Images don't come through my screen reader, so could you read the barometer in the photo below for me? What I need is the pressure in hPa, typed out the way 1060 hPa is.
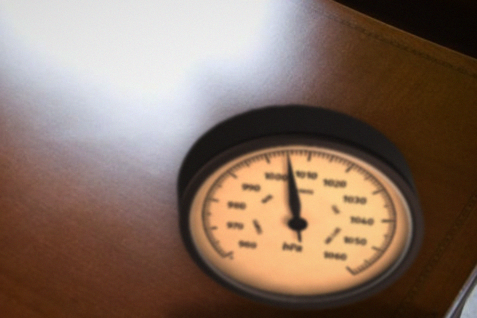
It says 1005 hPa
